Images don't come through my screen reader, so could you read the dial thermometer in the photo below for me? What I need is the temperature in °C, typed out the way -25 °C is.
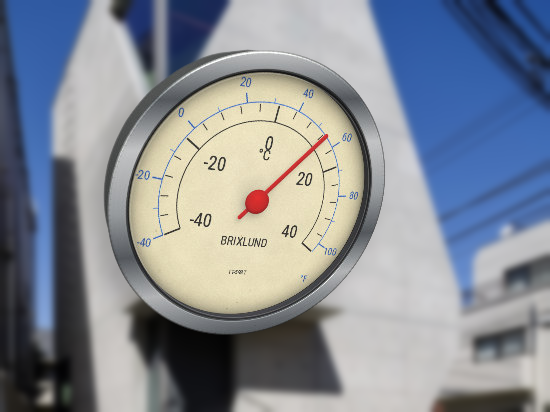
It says 12 °C
